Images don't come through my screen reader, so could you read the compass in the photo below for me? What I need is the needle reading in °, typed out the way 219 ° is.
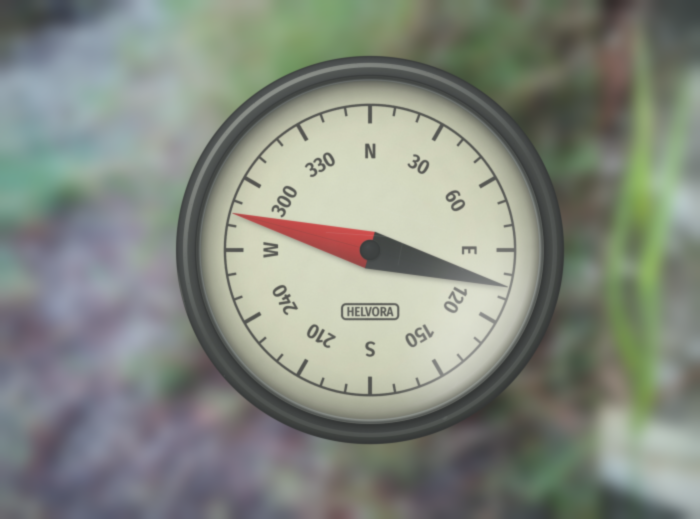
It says 285 °
